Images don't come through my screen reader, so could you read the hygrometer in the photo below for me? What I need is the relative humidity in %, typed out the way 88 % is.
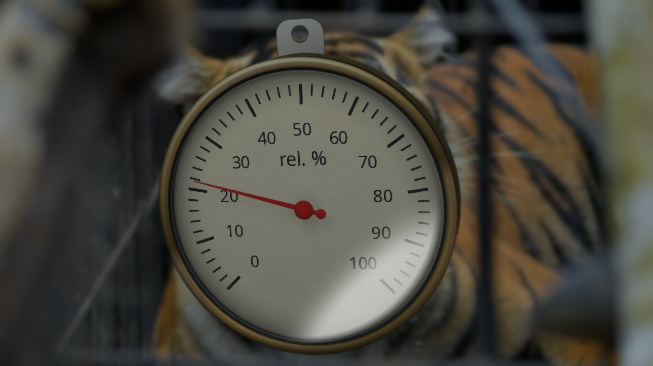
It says 22 %
